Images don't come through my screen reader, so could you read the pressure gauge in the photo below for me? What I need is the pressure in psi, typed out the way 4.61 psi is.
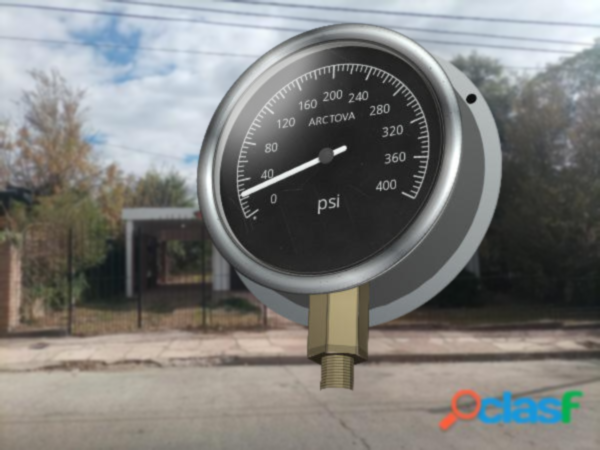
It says 20 psi
